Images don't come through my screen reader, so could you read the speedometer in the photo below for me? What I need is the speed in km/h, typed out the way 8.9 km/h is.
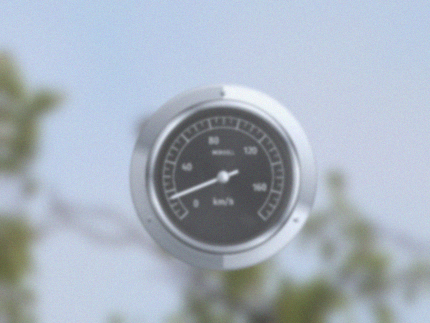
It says 15 km/h
